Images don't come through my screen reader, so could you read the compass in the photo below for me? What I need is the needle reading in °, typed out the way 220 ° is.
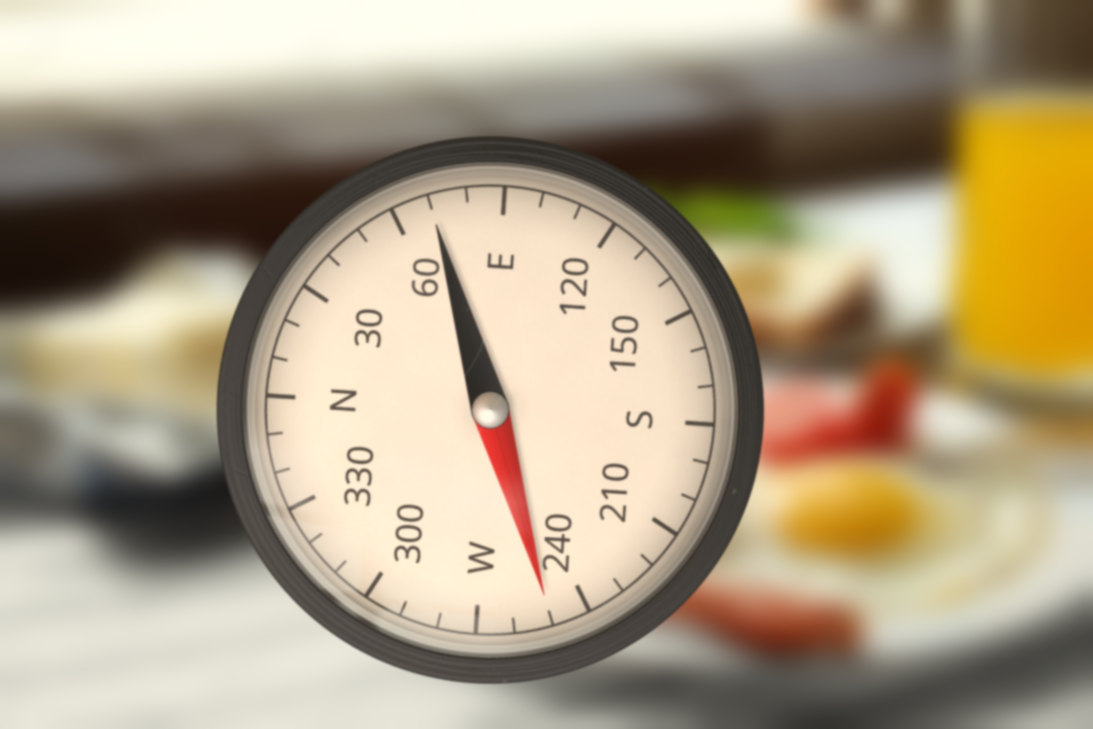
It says 250 °
